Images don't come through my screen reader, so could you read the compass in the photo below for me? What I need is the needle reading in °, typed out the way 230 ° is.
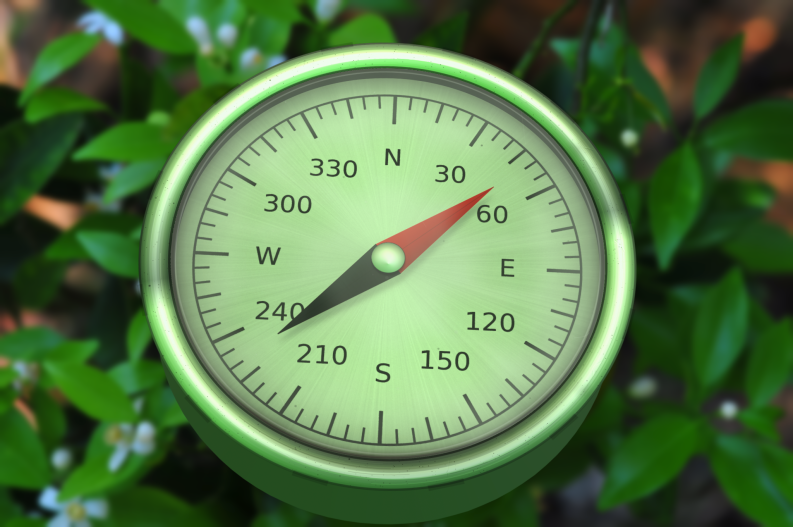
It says 50 °
